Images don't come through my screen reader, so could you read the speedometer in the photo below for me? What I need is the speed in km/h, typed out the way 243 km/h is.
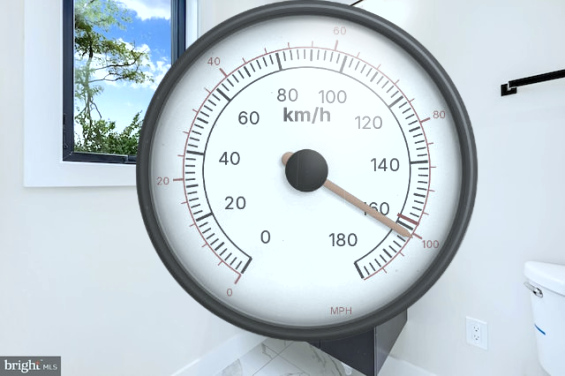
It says 162 km/h
